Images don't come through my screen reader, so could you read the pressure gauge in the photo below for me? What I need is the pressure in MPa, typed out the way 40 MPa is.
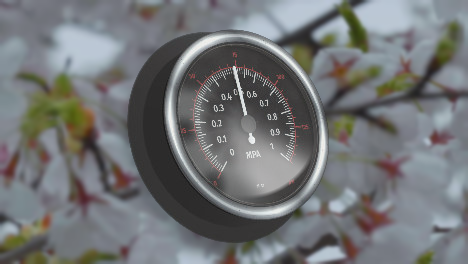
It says 0.5 MPa
